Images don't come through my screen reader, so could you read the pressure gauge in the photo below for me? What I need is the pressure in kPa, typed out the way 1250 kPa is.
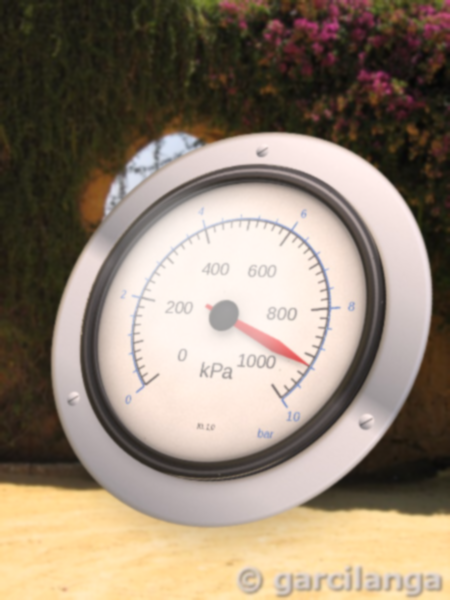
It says 920 kPa
